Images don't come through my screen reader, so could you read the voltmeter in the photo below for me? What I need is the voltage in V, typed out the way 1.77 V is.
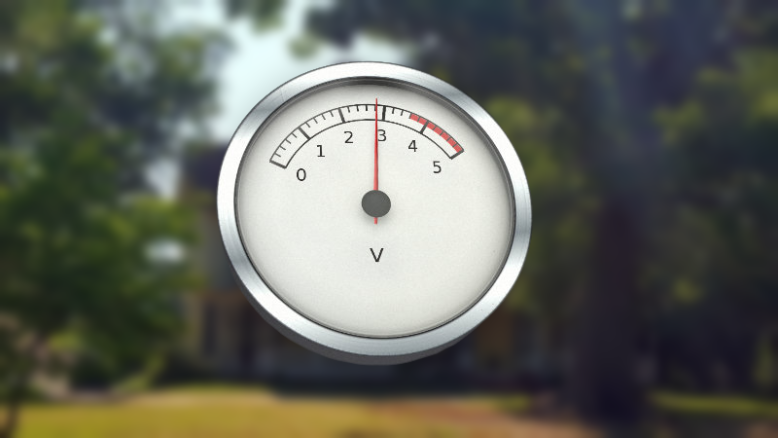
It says 2.8 V
